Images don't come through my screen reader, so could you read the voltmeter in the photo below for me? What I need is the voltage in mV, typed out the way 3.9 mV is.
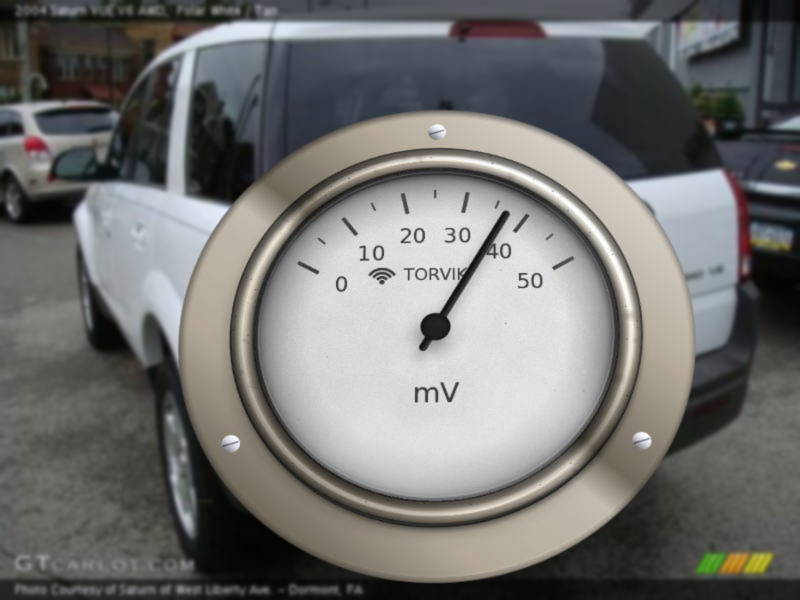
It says 37.5 mV
